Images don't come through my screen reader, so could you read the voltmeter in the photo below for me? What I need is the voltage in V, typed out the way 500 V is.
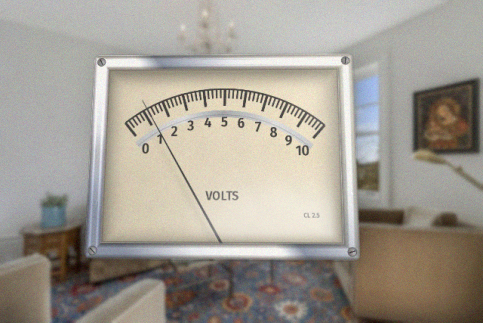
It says 1.2 V
